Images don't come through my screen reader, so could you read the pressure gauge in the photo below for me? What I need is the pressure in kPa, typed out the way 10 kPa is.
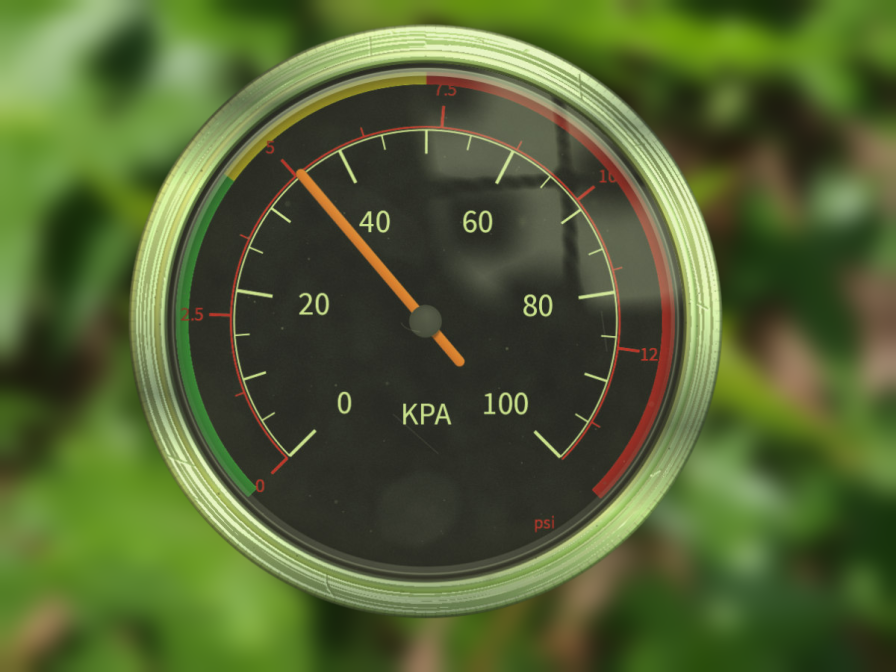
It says 35 kPa
